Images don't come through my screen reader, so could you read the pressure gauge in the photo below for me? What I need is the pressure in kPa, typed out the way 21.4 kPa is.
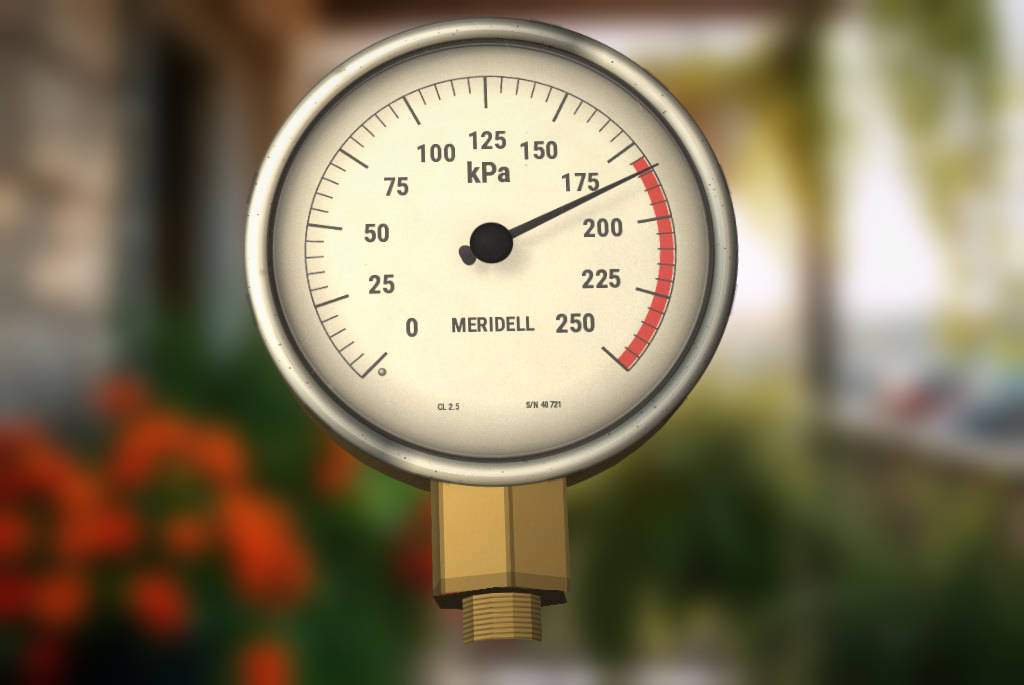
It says 185 kPa
